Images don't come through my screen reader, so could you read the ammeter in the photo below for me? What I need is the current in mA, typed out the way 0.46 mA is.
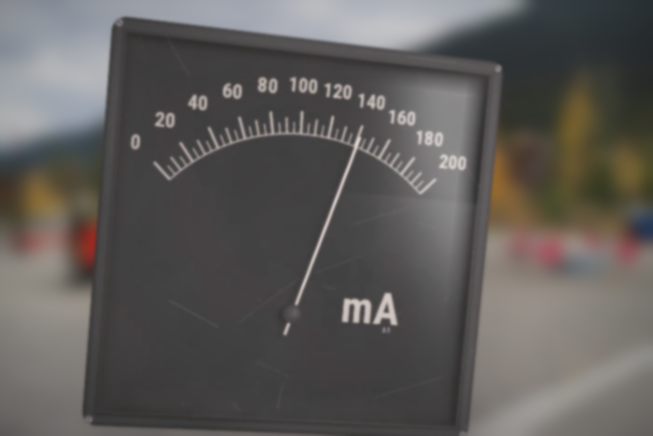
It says 140 mA
